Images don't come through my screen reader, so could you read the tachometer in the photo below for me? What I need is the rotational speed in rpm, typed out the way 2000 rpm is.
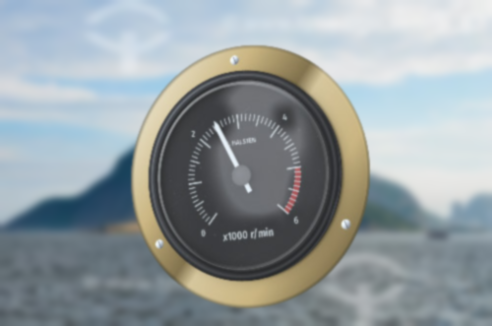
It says 2500 rpm
